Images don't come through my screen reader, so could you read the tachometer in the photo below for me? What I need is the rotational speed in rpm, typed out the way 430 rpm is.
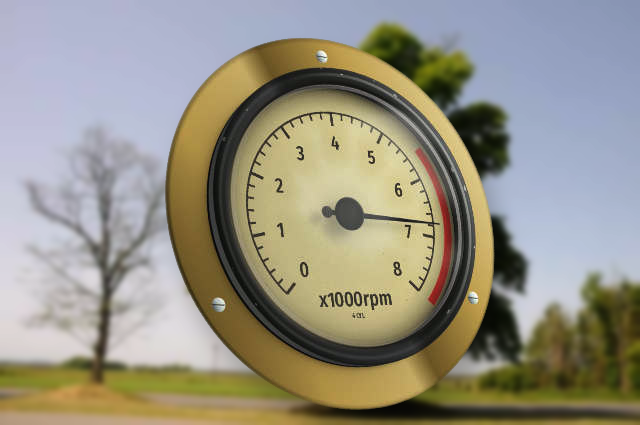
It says 6800 rpm
